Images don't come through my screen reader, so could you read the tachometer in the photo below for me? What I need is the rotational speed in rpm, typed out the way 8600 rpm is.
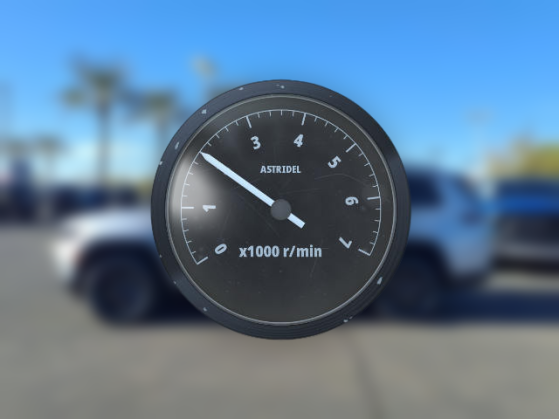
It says 2000 rpm
